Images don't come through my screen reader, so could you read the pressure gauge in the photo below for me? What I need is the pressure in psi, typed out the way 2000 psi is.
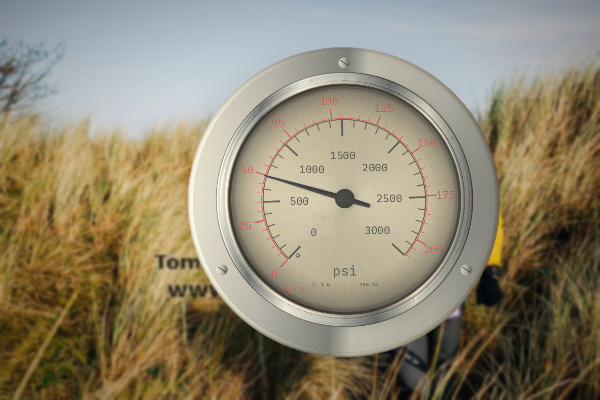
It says 700 psi
